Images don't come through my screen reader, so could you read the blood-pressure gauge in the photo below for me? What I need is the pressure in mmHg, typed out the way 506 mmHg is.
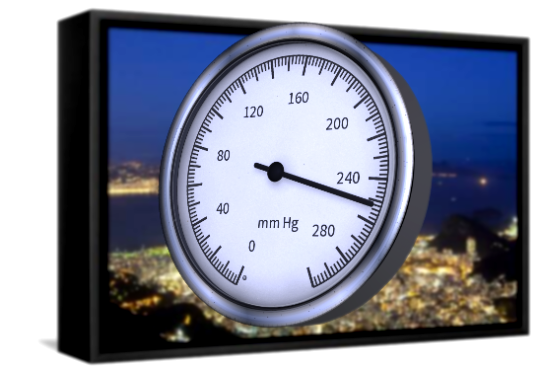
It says 252 mmHg
